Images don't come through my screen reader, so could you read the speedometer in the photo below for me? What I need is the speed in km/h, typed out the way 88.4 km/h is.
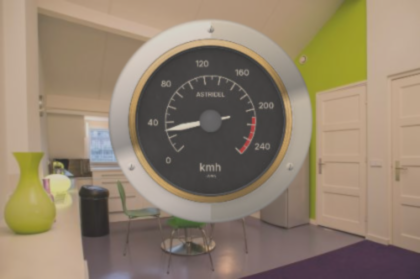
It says 30 km/h
